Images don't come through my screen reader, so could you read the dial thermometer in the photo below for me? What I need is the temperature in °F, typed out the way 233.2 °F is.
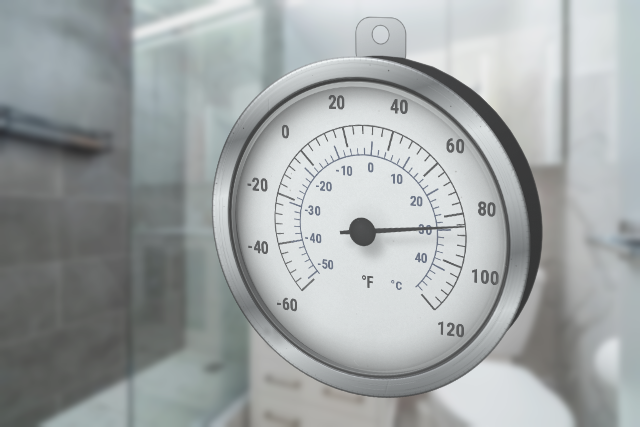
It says 84 °F
